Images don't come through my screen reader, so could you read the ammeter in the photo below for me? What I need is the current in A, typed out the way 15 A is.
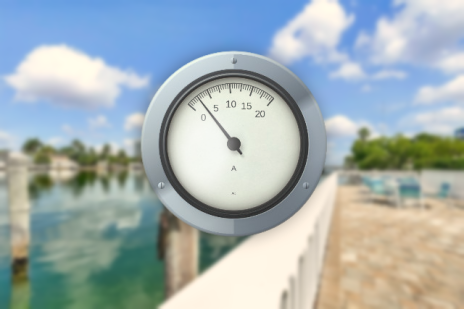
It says 2.5 A
